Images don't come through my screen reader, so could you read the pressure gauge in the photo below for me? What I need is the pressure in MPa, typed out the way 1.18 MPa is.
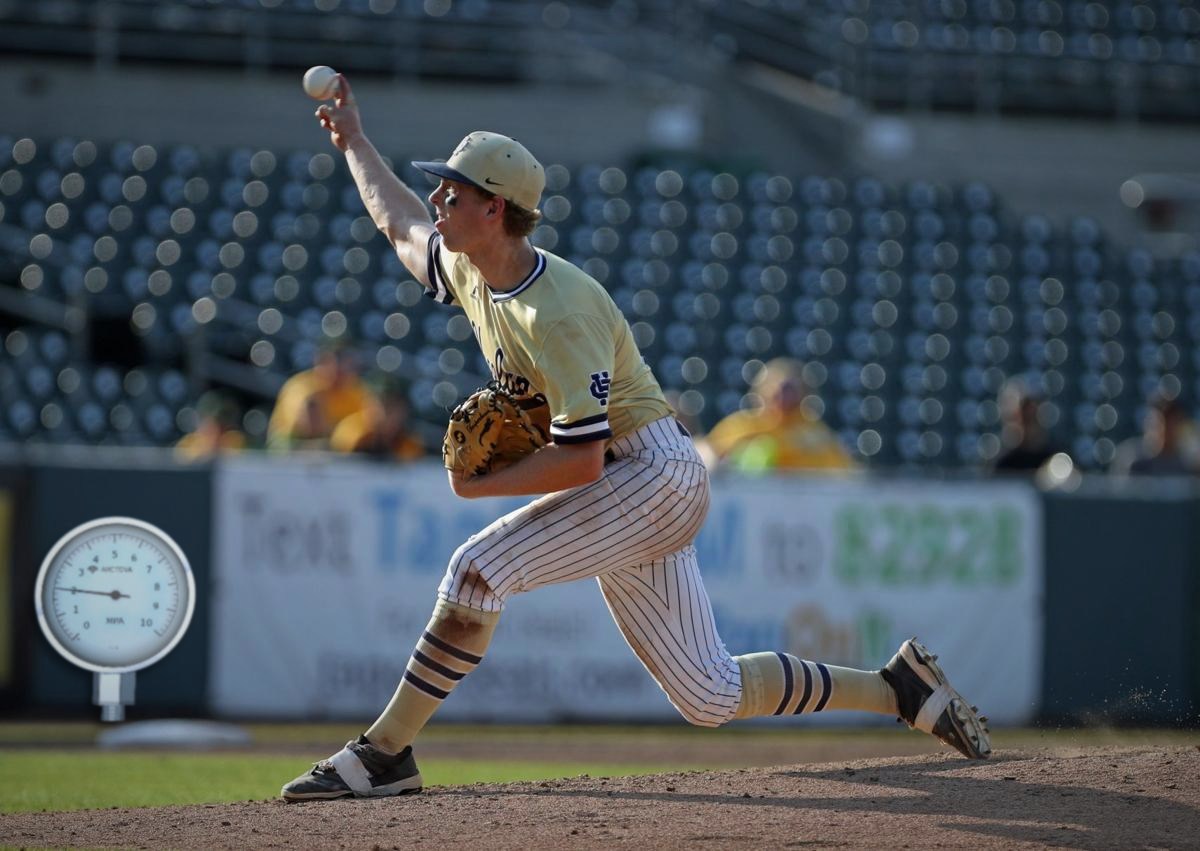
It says 2 MPa
